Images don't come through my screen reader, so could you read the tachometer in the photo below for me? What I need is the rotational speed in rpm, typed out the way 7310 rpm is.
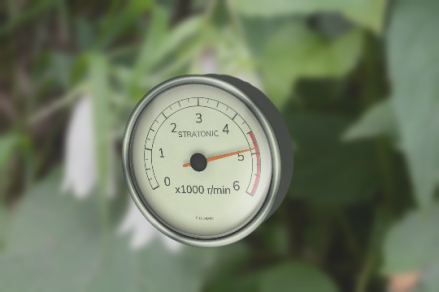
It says 4875 rpm
